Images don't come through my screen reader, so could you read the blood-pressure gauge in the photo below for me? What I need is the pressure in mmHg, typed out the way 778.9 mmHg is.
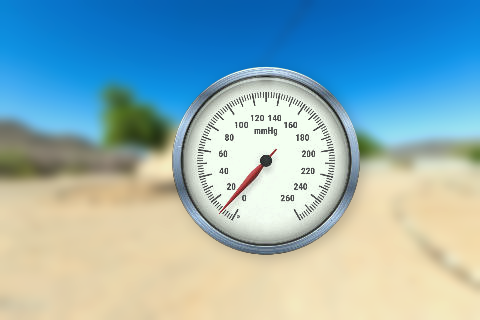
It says 10 mmHg
